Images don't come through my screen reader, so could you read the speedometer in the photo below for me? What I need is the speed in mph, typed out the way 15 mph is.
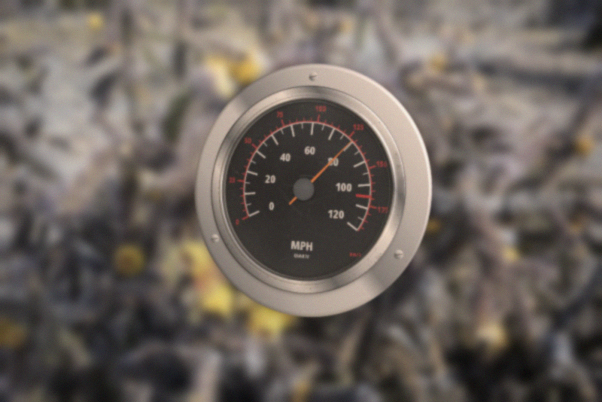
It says 80 mph
